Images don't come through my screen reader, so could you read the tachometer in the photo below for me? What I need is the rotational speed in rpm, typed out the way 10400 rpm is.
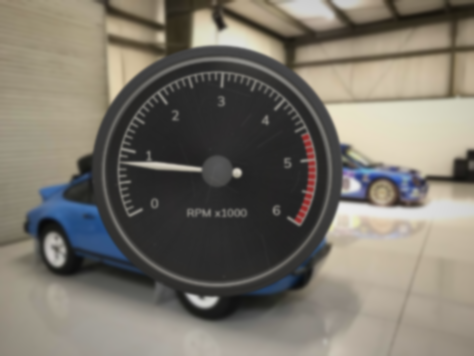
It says 800 rpm
